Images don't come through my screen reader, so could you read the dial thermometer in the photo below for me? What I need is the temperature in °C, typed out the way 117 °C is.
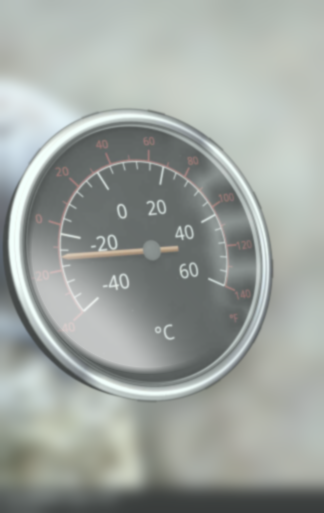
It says -26 °C
